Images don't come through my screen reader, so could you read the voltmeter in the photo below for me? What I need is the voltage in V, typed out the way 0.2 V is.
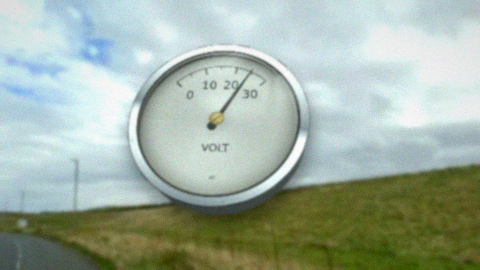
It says 25 V
